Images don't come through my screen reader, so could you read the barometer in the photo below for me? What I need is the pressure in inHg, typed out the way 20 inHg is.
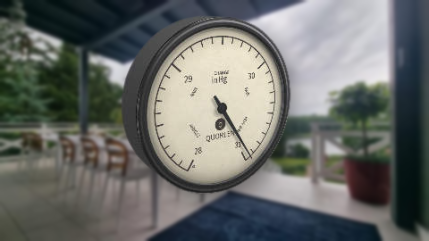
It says 30.95 inHg
